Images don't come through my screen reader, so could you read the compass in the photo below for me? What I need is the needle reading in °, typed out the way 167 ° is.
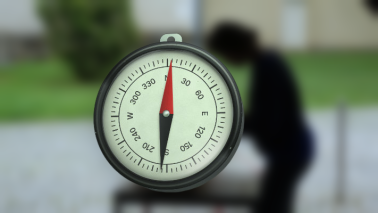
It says 5 °
